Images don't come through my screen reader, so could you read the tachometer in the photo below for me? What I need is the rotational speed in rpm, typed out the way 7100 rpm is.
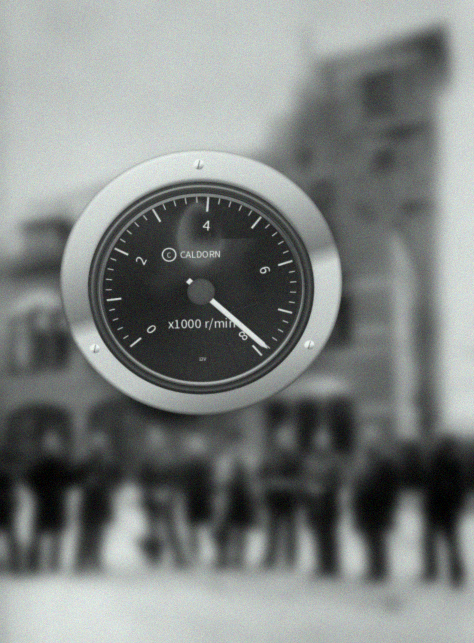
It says 7800 rpm
